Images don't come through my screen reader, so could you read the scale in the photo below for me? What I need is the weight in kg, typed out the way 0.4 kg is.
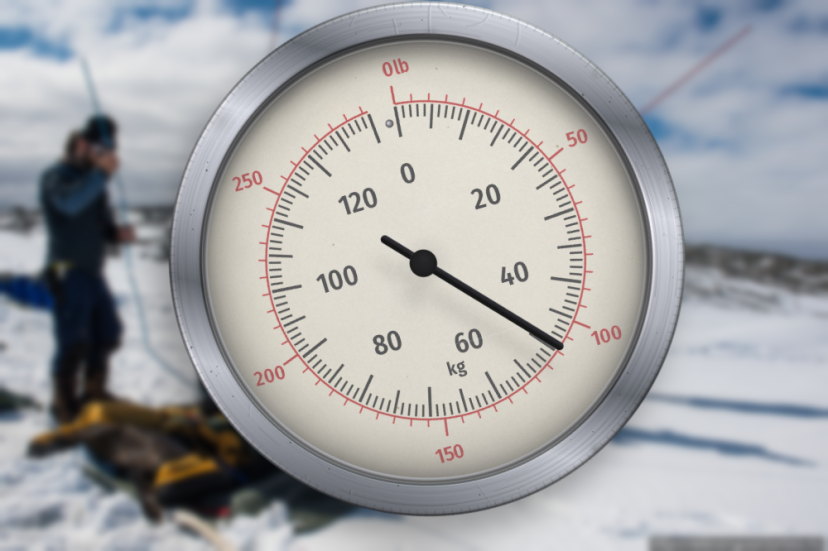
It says 49 kg
